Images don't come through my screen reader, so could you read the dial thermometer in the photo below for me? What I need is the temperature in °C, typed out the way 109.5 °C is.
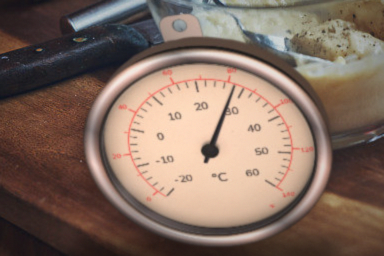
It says 28 °C
